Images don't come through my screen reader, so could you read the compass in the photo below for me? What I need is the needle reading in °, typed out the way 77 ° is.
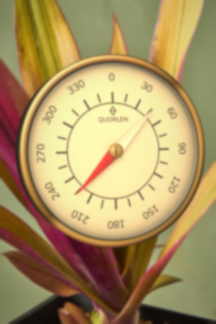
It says 225 °
